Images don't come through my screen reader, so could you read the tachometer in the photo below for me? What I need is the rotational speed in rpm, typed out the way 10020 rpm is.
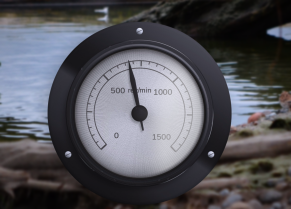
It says 675 rpm
